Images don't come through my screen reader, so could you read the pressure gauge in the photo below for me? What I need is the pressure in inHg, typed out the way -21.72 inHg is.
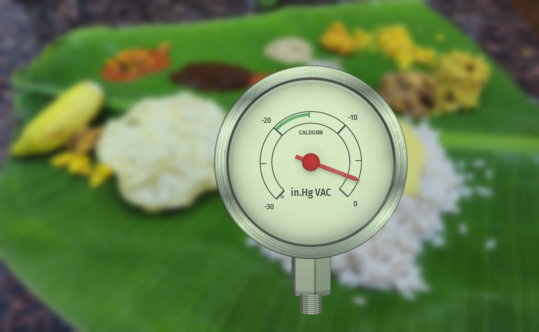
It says -2.5 inHg
